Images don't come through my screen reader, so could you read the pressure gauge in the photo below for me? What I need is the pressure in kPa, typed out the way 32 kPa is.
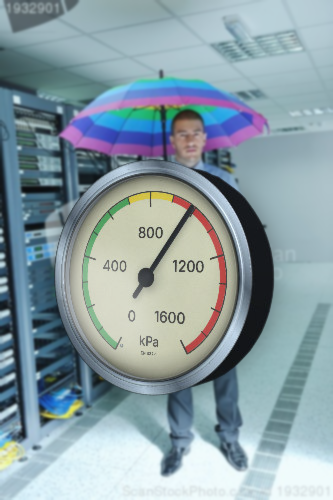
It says 1000 kPa
